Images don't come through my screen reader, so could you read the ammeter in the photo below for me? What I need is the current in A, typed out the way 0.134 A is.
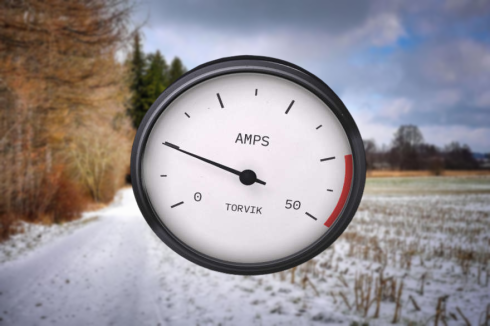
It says 10 A
